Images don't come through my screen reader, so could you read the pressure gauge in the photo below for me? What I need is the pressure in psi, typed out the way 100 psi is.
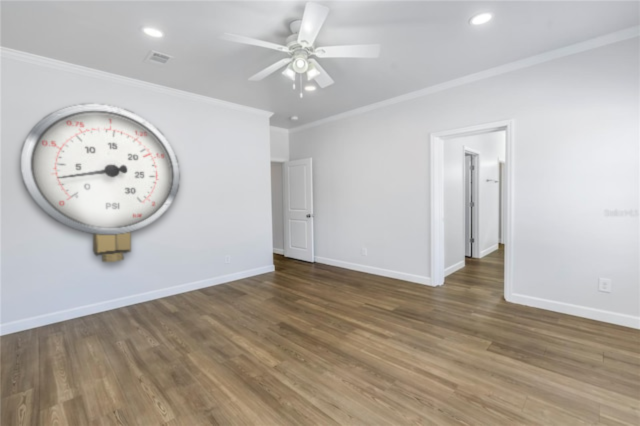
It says 3 psi
